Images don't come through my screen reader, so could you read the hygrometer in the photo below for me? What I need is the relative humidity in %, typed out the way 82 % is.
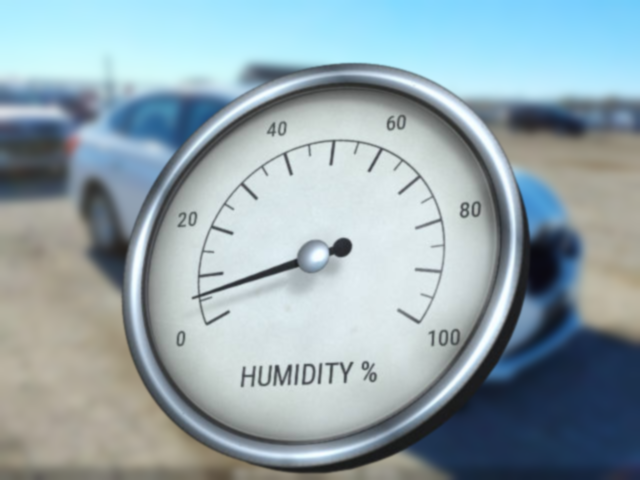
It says 5 %
